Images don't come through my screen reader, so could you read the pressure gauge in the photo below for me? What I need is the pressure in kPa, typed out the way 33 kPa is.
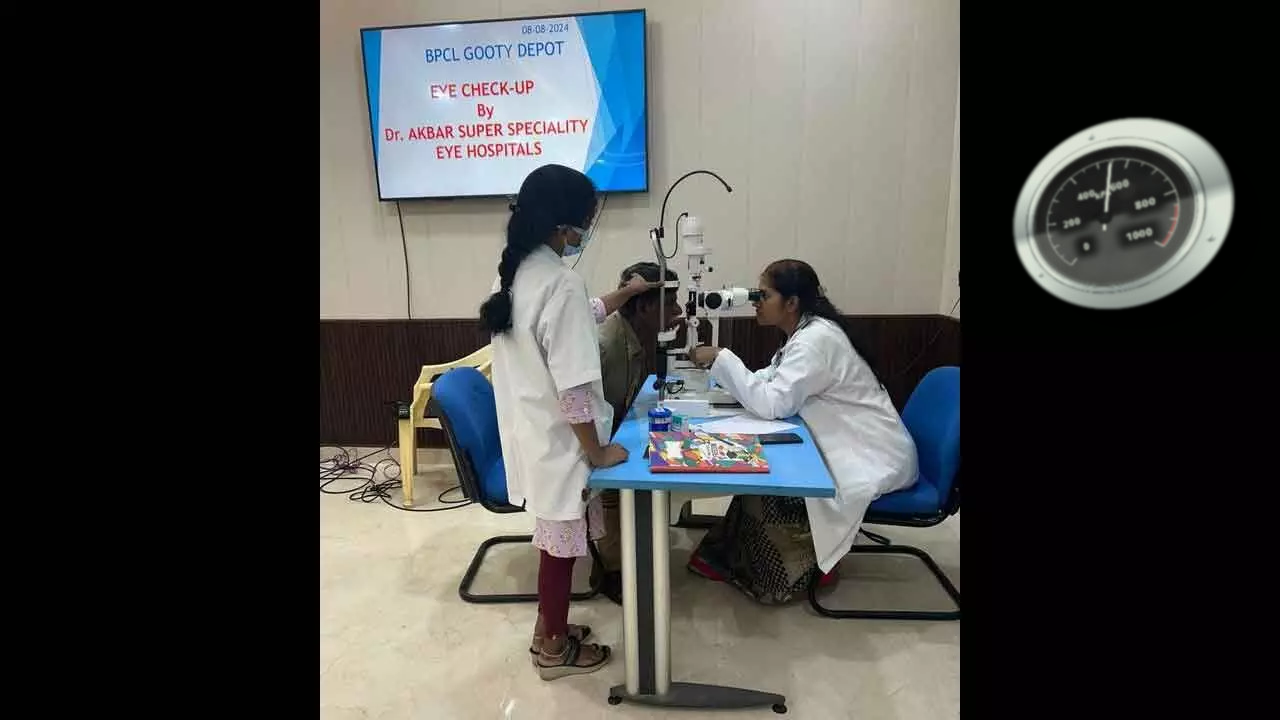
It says 550 kPa
